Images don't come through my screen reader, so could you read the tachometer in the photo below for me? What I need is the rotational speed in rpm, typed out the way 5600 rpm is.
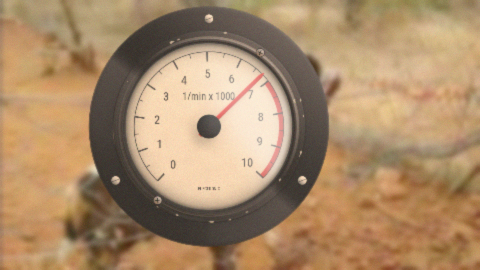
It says 6750 rpm
